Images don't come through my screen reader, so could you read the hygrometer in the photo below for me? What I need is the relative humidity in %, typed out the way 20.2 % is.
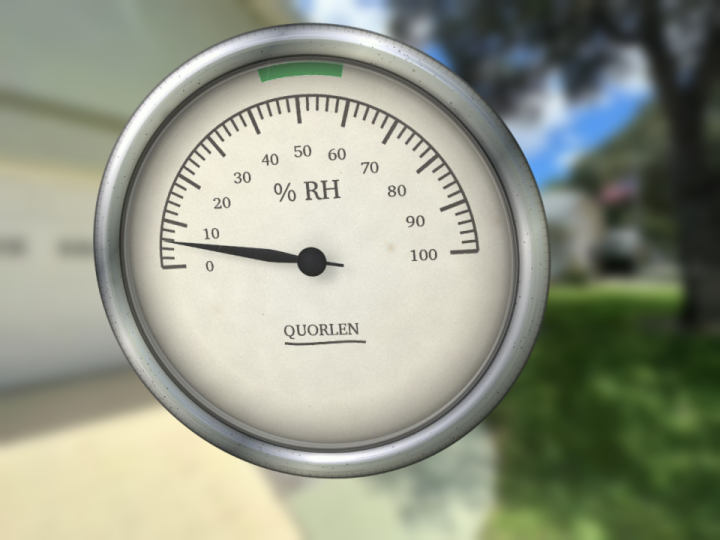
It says 6 %
